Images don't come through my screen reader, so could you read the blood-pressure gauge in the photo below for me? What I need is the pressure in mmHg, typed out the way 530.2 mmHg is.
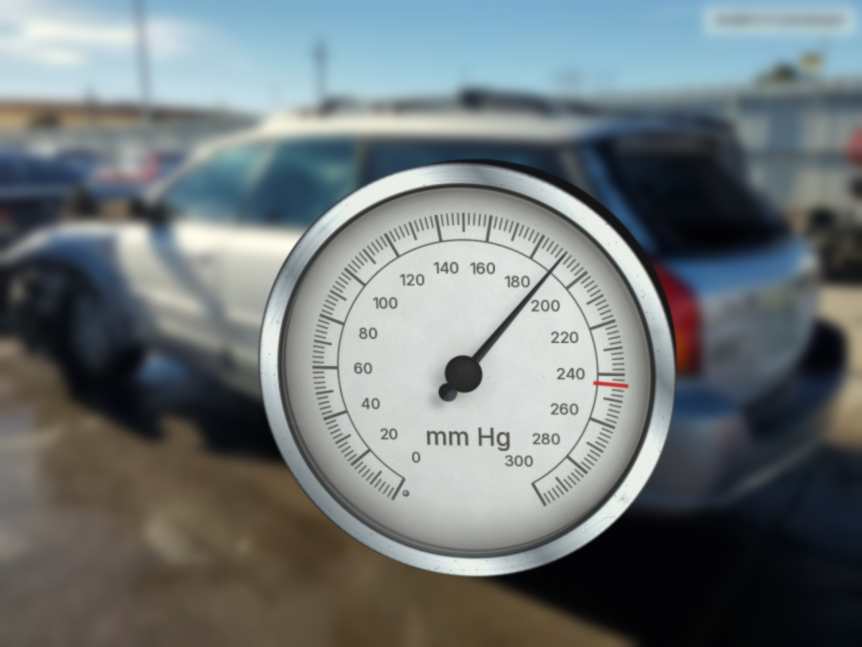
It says 190 mmHg
